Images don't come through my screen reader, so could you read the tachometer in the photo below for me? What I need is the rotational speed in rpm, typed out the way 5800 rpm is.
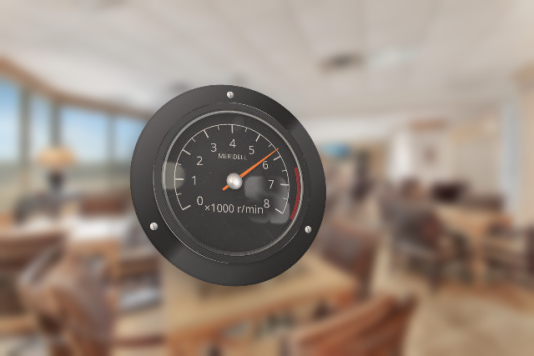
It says 5750 rpm
